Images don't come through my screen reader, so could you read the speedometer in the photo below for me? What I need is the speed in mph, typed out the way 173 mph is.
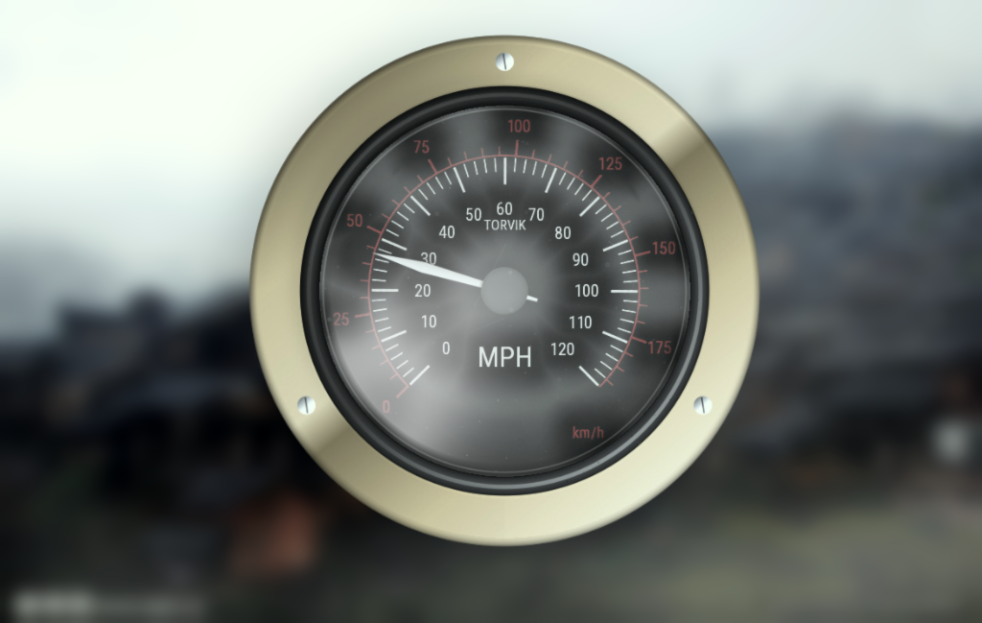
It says 27 mph
